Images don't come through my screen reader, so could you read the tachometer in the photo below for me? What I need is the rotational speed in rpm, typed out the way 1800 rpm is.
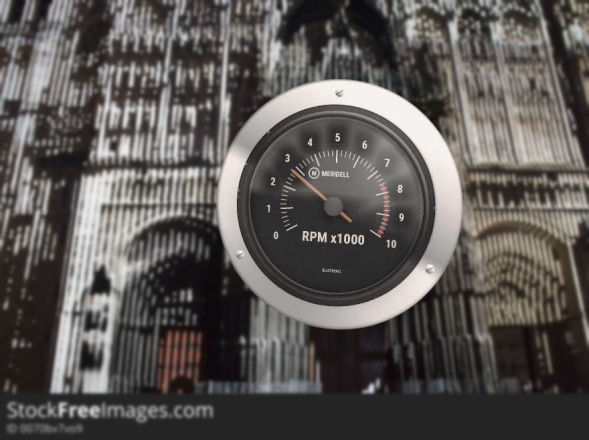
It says 2800 rpm
